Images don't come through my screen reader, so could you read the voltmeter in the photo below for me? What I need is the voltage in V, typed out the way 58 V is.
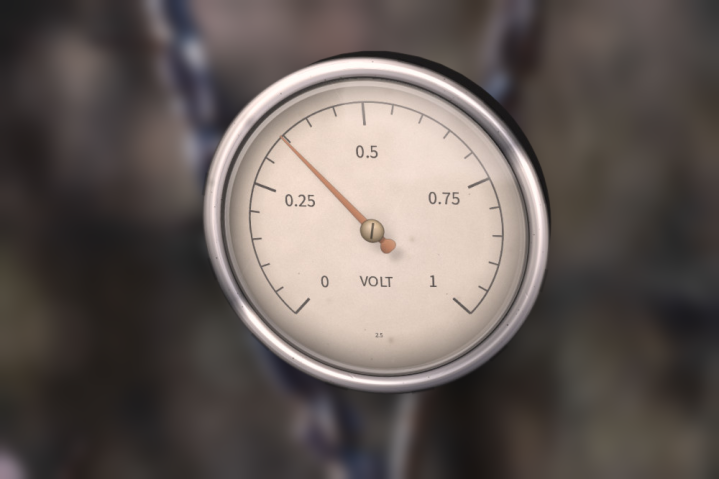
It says 0.35 V
